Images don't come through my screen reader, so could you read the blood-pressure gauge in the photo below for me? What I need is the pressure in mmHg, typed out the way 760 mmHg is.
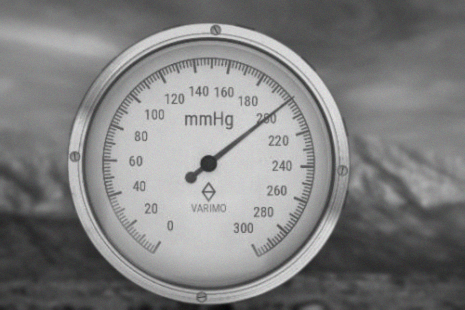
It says 200 mmHg
